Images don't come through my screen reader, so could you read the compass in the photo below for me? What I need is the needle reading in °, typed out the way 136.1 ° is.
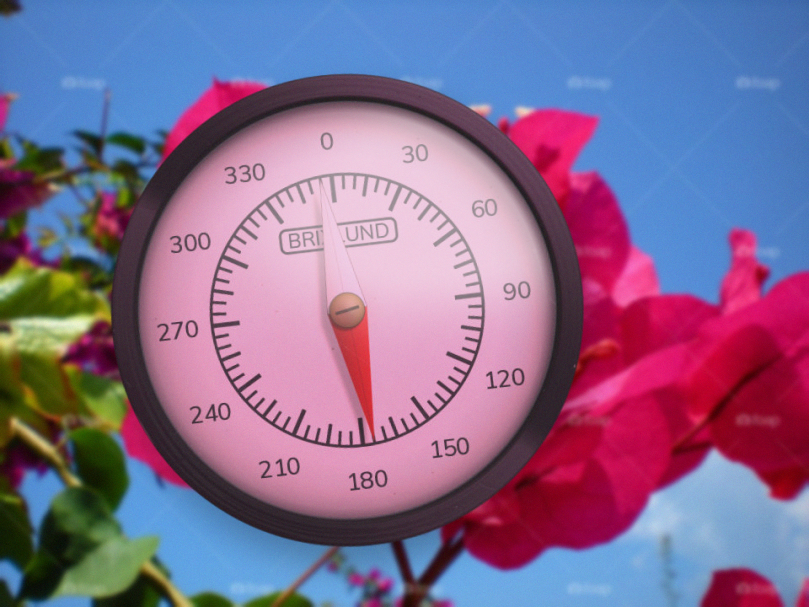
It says 175 °
